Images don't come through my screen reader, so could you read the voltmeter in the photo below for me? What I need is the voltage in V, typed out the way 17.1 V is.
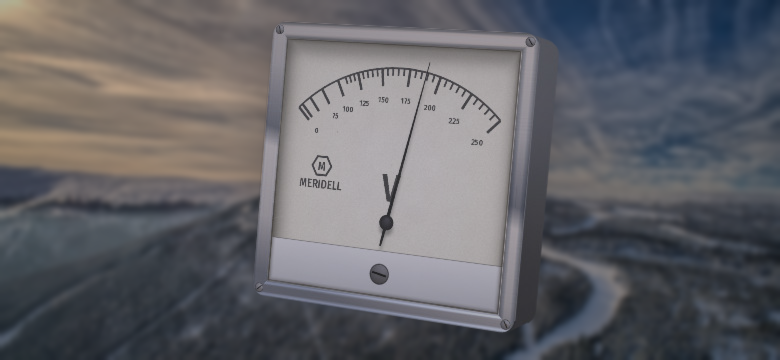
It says 190 V
